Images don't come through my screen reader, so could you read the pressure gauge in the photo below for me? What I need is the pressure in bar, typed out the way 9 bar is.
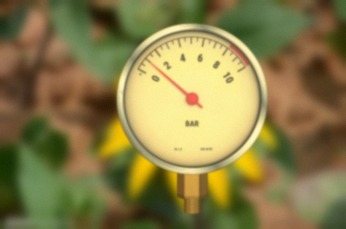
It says 1 bar
